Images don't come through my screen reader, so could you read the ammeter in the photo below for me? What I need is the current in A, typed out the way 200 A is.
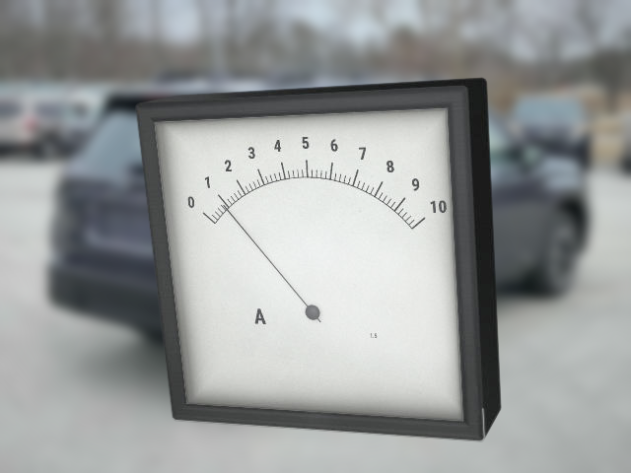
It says 1 A
